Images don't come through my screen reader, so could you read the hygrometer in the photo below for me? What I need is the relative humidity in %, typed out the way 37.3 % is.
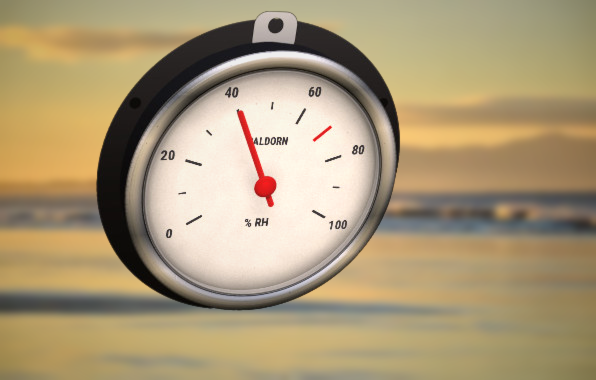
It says 40 %
